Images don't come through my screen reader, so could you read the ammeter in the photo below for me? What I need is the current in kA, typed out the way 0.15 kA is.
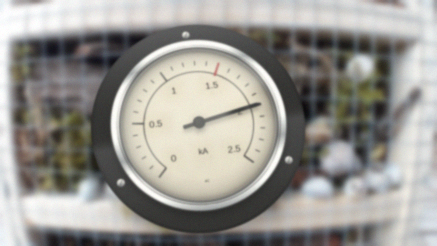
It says 2 kA
